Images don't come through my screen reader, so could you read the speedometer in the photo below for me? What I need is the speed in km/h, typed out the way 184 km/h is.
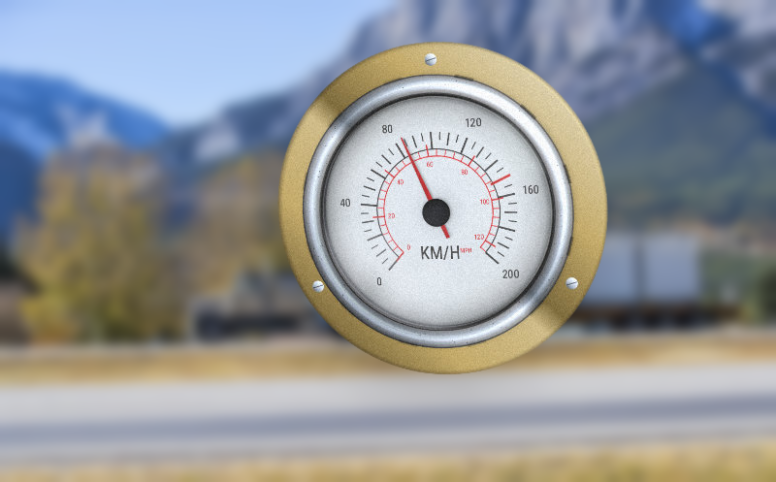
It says 85 km/h
